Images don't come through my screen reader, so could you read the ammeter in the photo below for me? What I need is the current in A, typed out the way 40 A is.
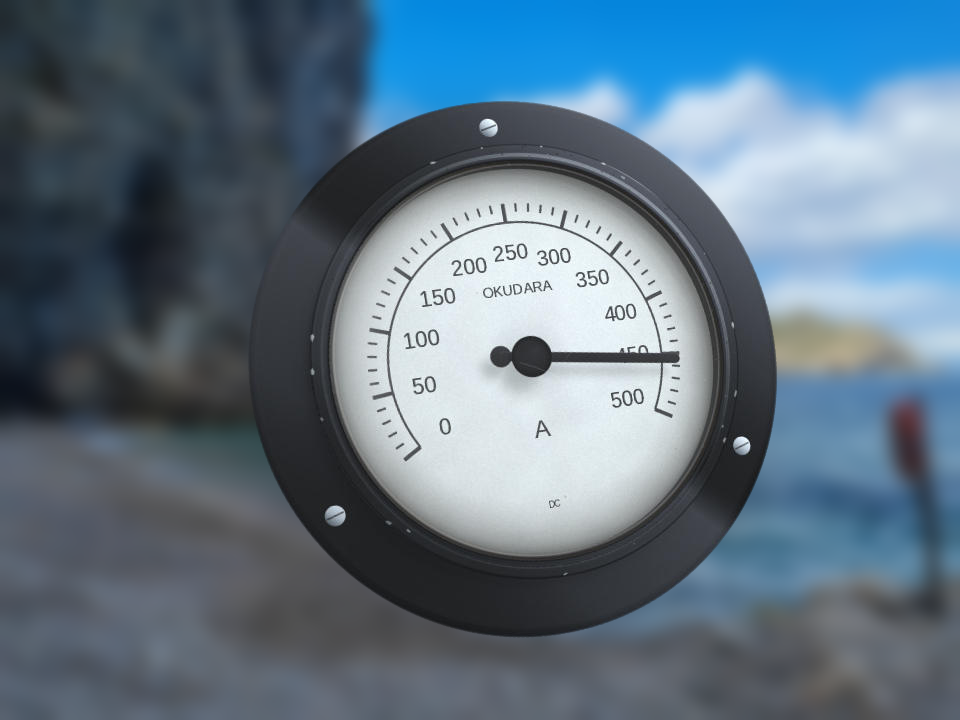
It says 455 A
